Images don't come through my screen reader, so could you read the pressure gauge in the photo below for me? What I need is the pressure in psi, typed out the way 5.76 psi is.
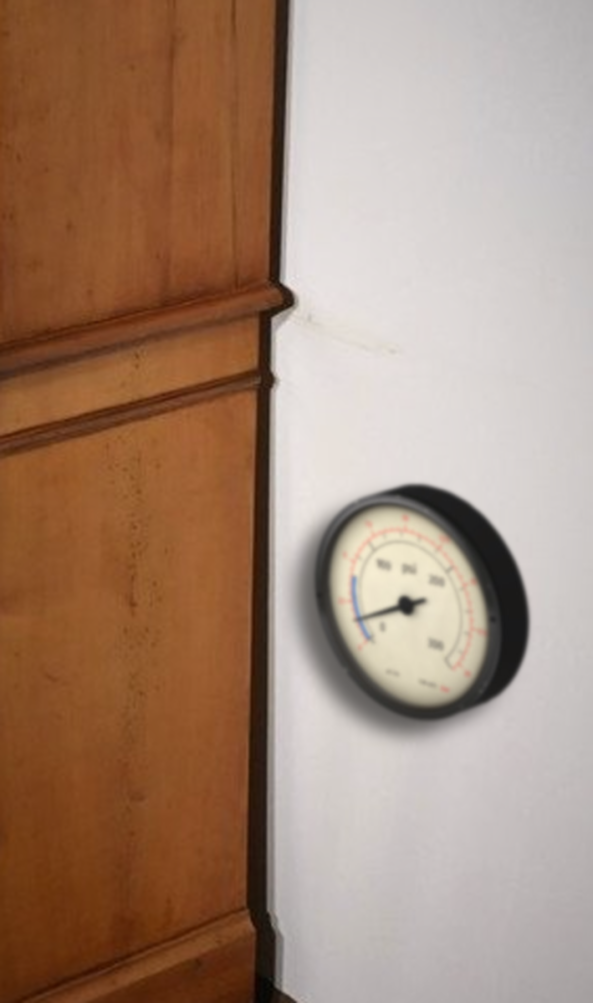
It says 20 psi
